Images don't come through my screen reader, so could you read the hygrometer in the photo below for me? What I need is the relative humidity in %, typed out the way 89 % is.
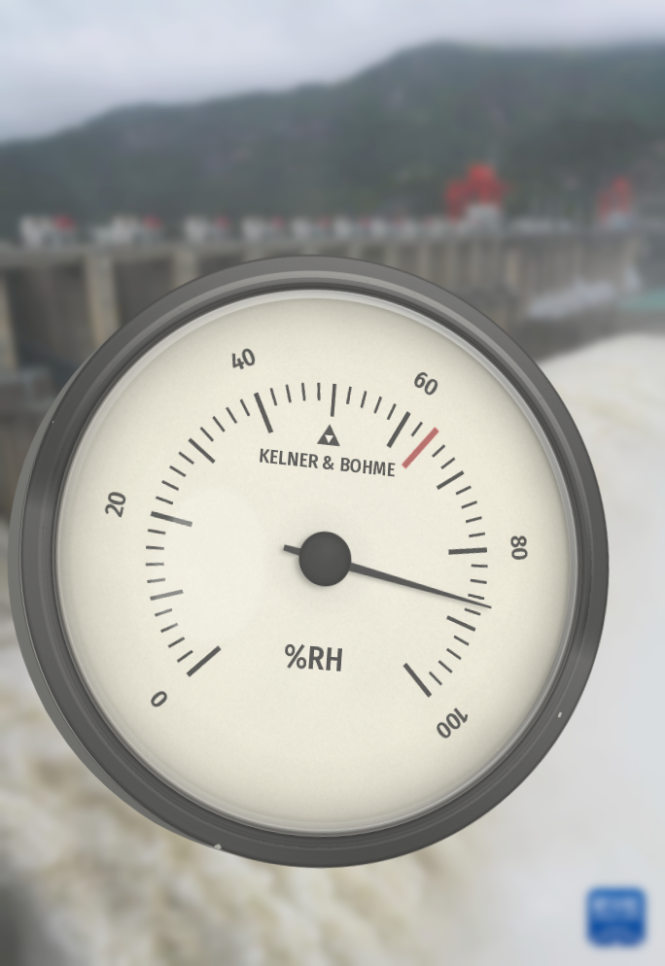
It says 87 %
